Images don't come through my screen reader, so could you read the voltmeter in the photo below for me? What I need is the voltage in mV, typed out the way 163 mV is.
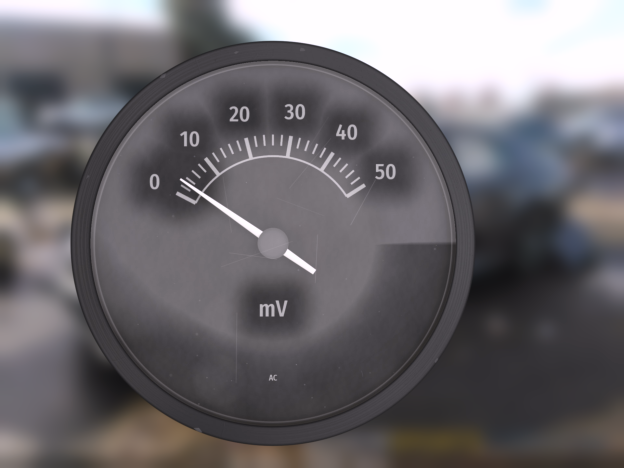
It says 3 mV
